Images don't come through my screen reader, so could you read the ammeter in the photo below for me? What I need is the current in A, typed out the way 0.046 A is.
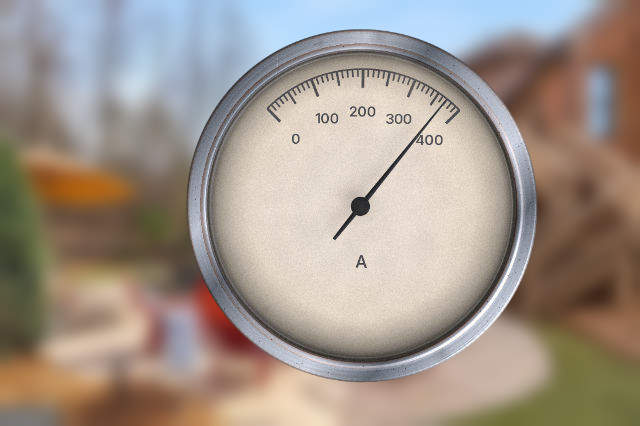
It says 370 A
